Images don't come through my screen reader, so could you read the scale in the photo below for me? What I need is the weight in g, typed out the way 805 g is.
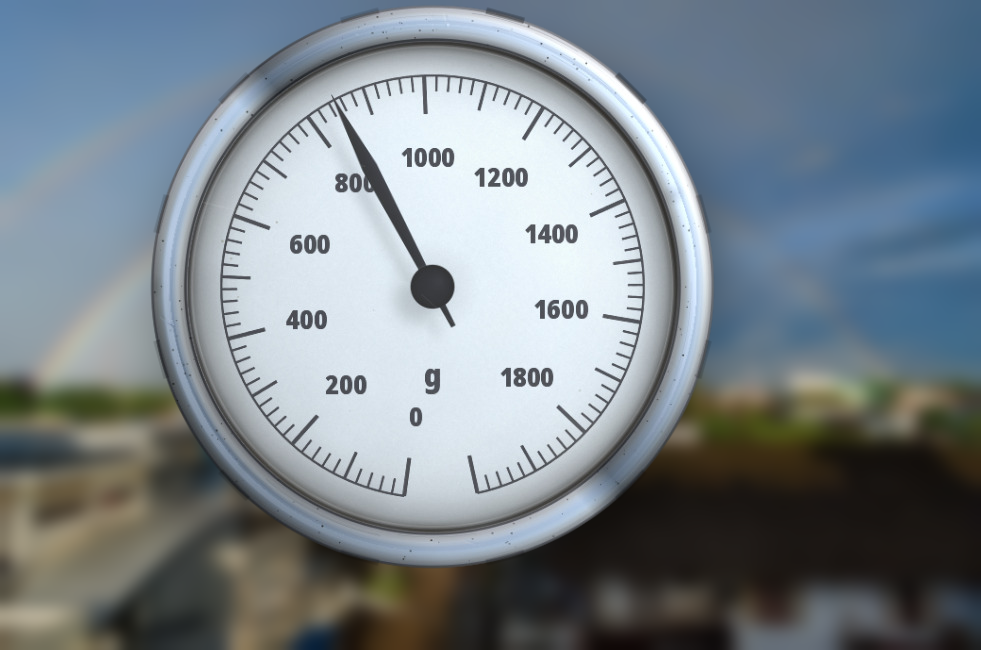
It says 850 g
